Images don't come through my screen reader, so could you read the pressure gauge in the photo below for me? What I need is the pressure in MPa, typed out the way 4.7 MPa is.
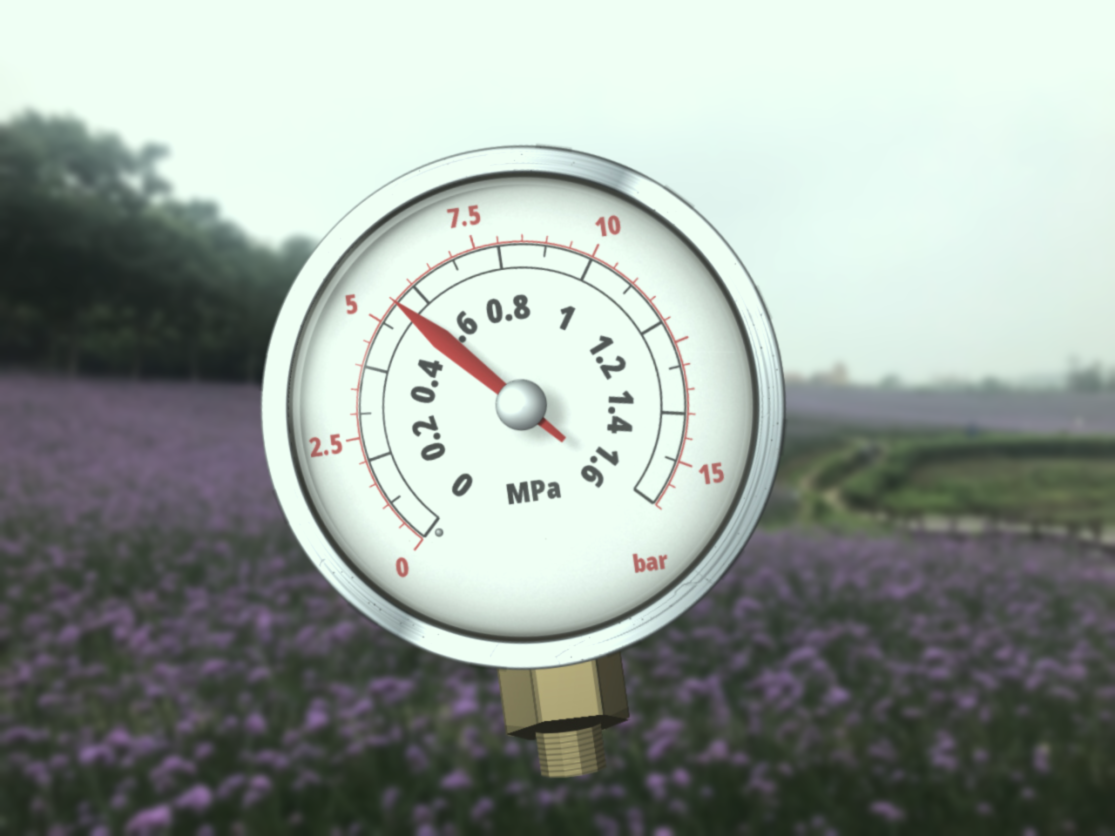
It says 0.55 MPa
